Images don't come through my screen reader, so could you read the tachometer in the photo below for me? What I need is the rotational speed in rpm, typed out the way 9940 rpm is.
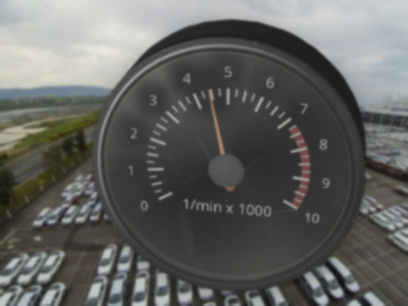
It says 4500 rpm
